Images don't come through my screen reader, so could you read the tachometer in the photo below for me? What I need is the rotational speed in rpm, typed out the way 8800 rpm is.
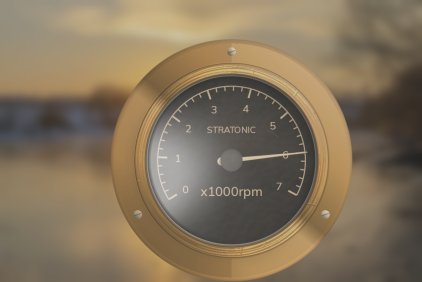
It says 6000 rpm
